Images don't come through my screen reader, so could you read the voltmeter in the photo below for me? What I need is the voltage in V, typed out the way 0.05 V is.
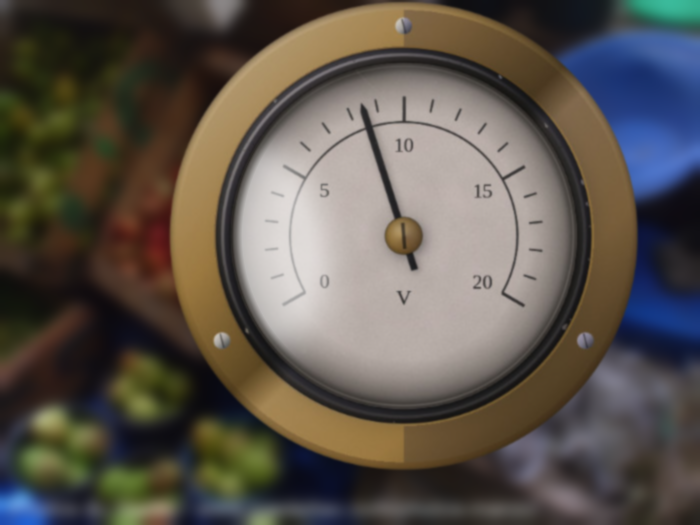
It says 8.5 V
